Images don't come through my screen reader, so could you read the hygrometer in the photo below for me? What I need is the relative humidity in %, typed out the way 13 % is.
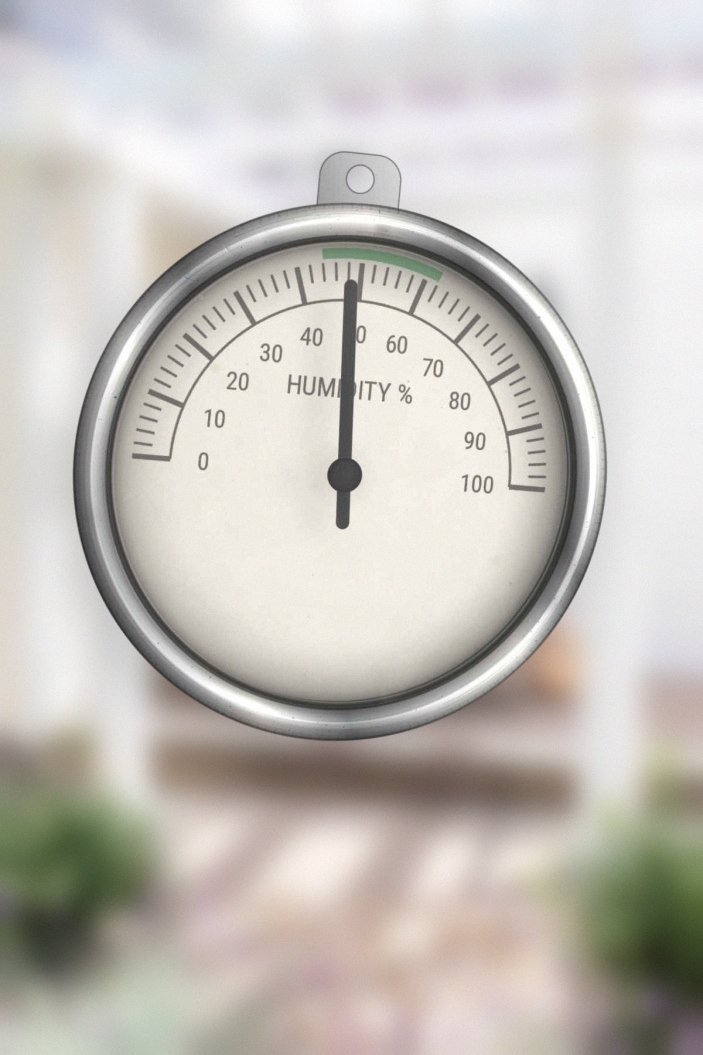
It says 48 %
